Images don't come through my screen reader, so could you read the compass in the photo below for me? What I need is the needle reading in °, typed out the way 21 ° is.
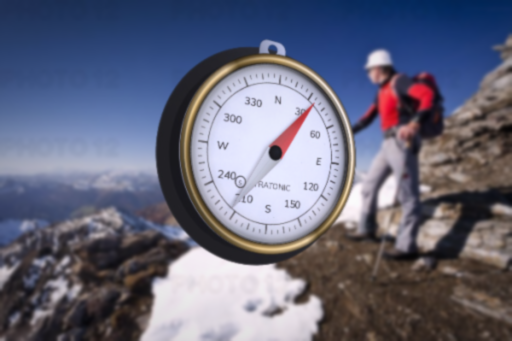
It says 35 °
